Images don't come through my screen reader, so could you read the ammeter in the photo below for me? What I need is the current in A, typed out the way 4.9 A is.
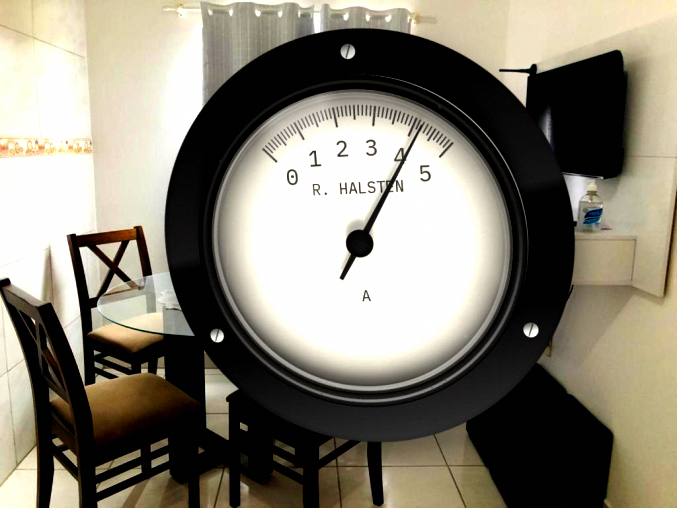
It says 4.2 A
